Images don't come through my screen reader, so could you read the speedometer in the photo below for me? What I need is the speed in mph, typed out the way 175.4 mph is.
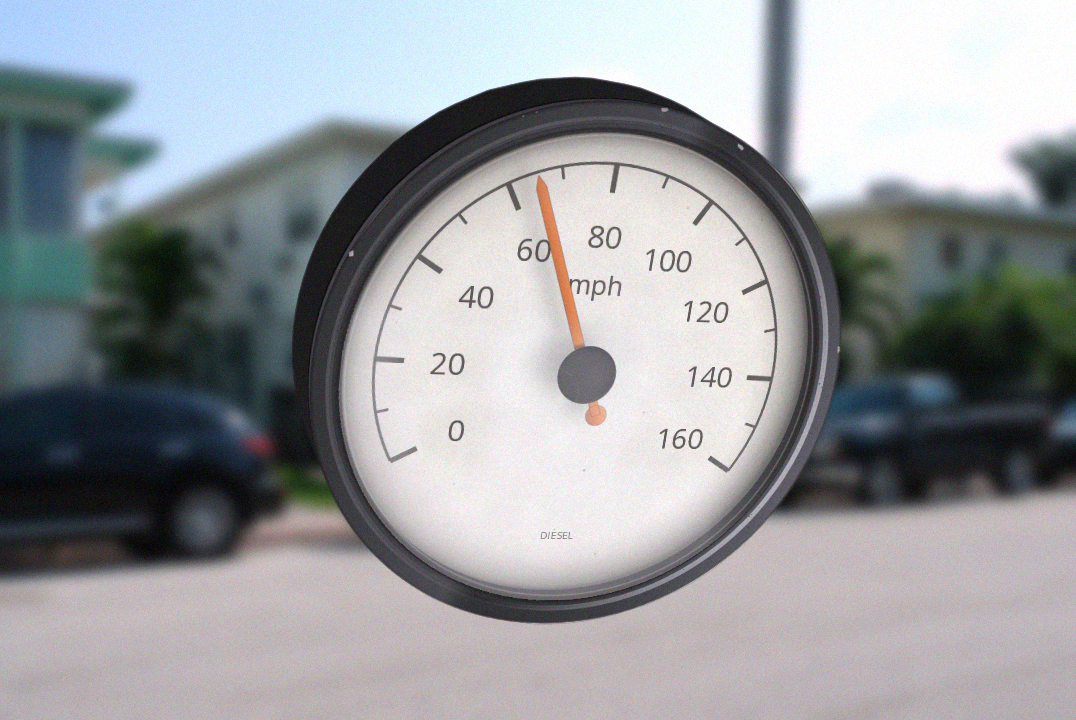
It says 65 mph
